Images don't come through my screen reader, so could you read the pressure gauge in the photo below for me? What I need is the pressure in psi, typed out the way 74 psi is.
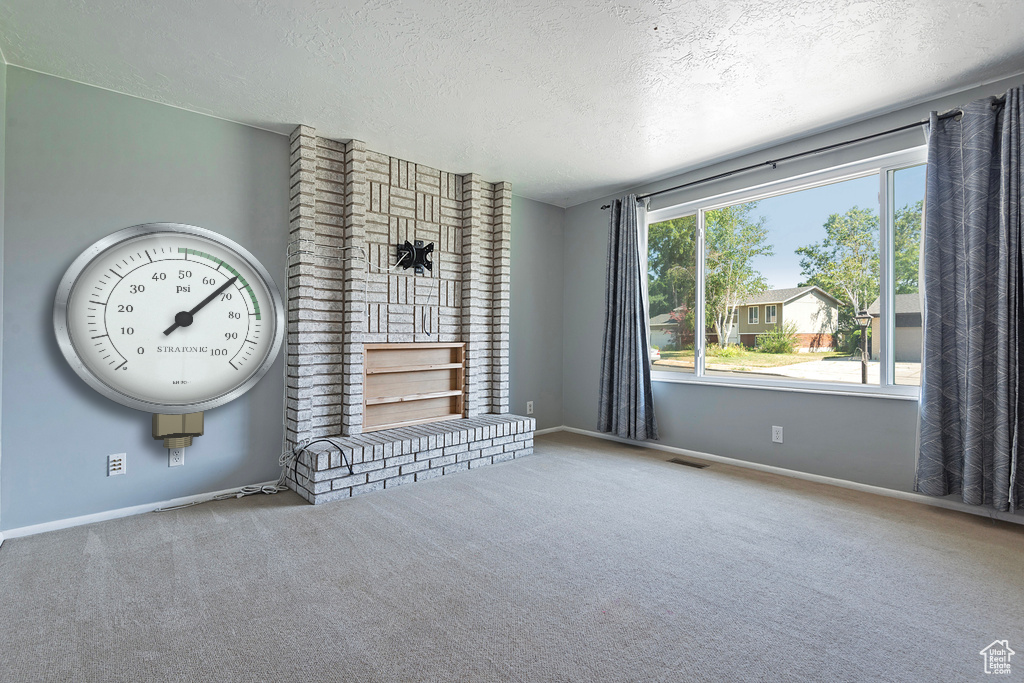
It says 66 psi
